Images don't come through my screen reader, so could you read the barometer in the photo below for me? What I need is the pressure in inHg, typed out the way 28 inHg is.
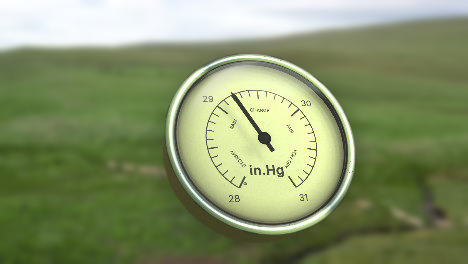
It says 29.2 inHg
